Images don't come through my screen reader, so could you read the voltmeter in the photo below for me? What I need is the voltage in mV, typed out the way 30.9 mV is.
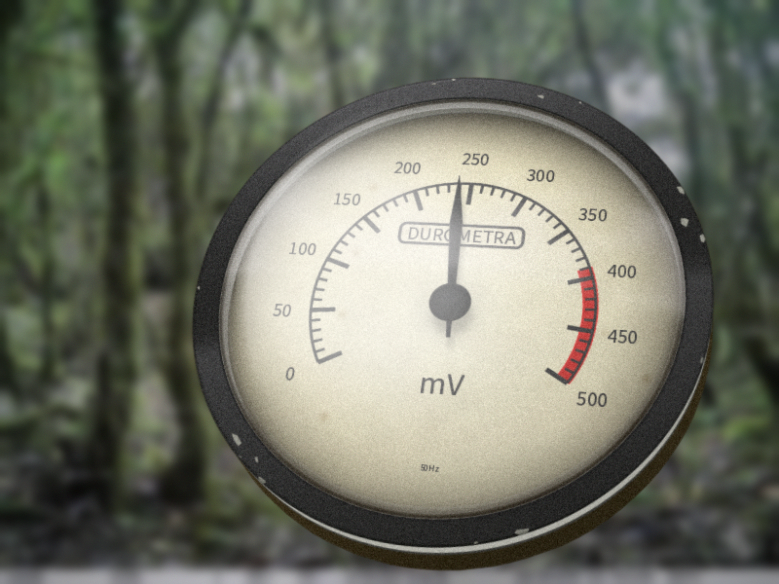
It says 240 mV
